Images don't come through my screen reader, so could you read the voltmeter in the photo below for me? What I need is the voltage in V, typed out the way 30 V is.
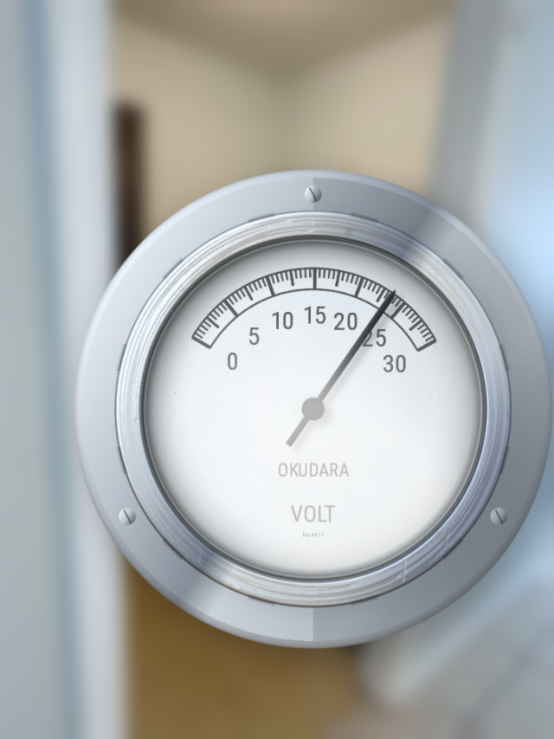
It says 23.5 V
